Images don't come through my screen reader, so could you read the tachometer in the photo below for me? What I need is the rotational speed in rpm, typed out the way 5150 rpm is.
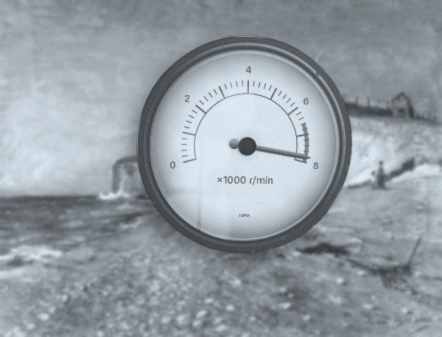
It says 7800 rpm
